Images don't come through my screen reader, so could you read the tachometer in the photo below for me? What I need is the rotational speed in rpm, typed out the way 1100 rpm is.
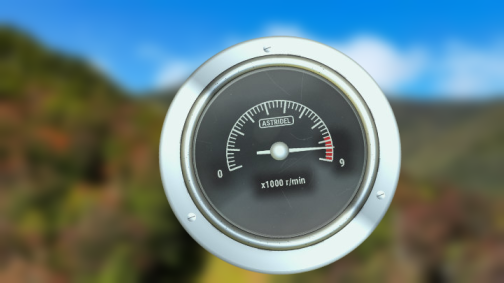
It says 8400 rpm
